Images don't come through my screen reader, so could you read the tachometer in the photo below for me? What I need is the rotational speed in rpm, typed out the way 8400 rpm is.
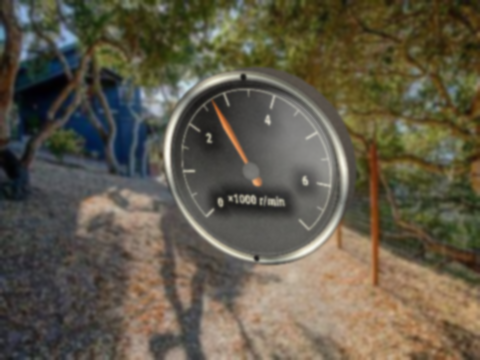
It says 2750 rpm
